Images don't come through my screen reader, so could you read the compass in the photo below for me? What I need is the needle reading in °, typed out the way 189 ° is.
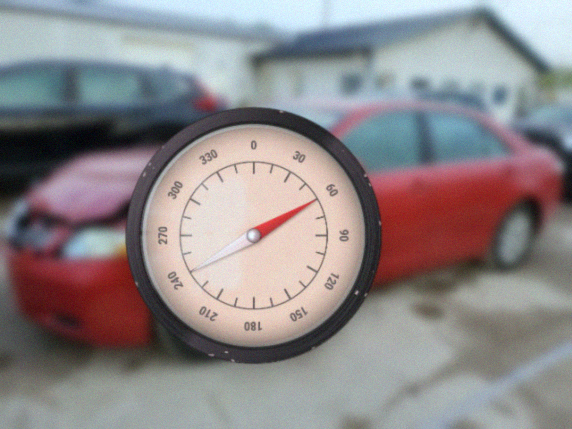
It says 60 °
